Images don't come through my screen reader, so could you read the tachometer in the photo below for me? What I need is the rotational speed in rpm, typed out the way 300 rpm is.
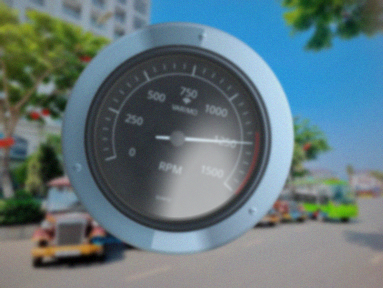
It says 1250 rpm
